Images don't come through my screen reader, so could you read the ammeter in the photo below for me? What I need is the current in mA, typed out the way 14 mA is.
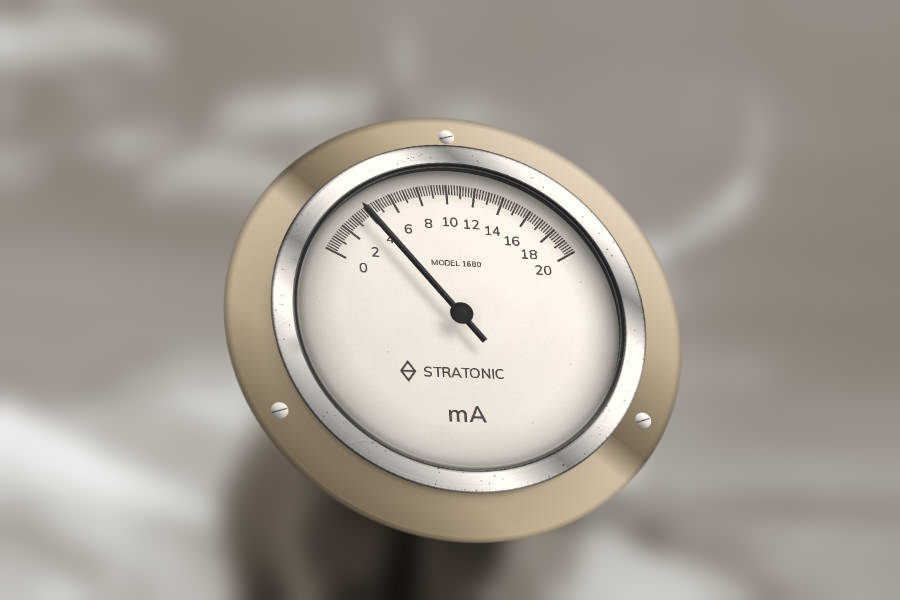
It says 4 mA
